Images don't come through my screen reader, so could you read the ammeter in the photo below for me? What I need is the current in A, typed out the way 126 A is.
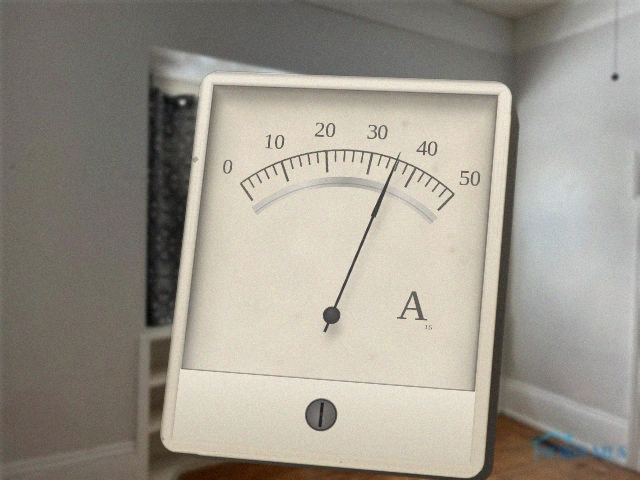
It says 36 A
